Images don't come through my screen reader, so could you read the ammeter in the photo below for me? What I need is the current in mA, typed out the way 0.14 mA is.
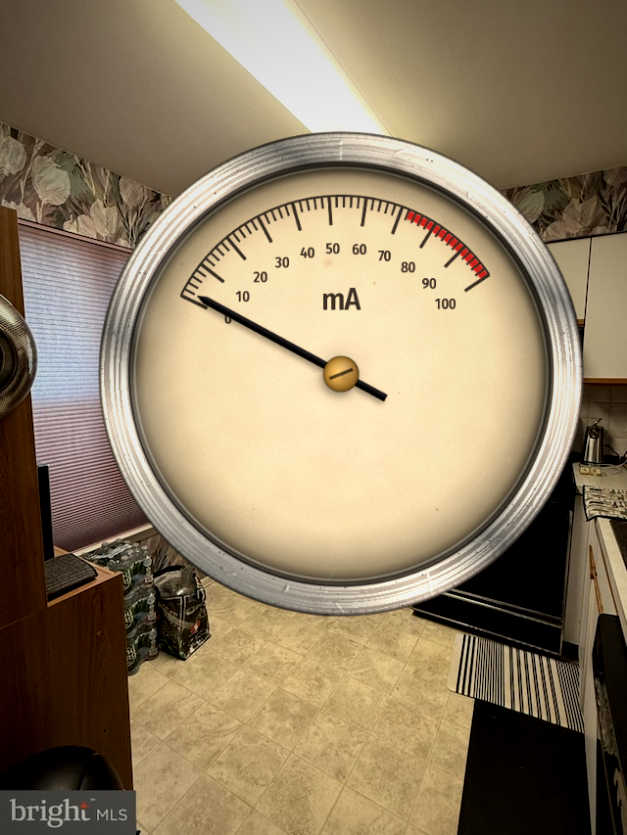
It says 2 mA
